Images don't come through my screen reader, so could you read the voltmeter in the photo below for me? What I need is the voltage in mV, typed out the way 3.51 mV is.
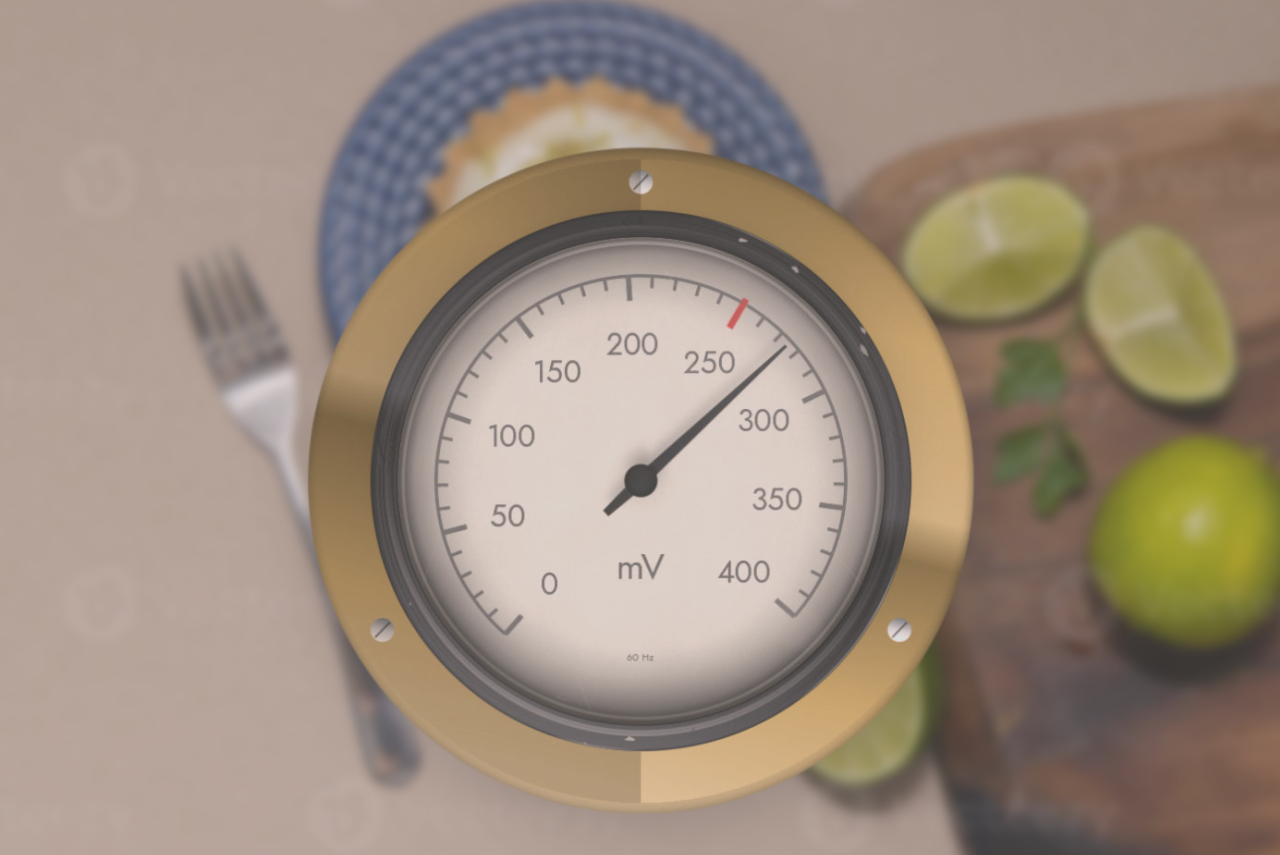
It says 275 mV
